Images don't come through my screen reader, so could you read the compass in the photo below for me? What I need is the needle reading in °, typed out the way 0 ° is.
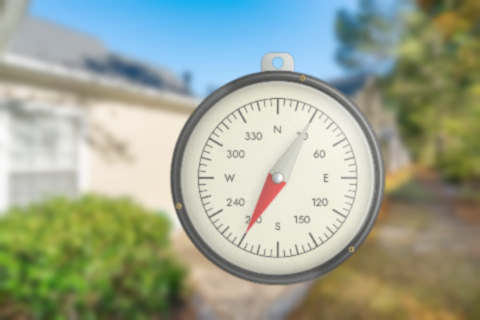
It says 210 °
